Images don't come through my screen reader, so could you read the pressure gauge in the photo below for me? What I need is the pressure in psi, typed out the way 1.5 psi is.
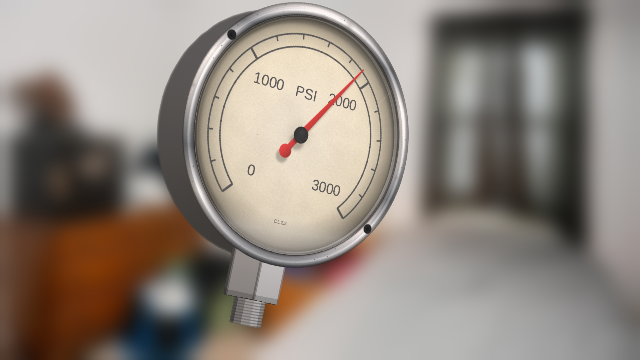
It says 1900 psi
